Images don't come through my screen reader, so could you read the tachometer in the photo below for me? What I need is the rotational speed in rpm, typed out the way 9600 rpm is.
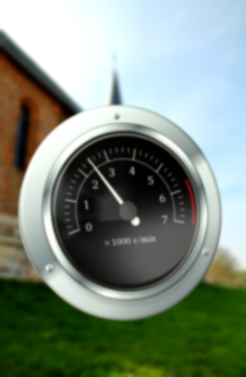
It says 2400 rpm
